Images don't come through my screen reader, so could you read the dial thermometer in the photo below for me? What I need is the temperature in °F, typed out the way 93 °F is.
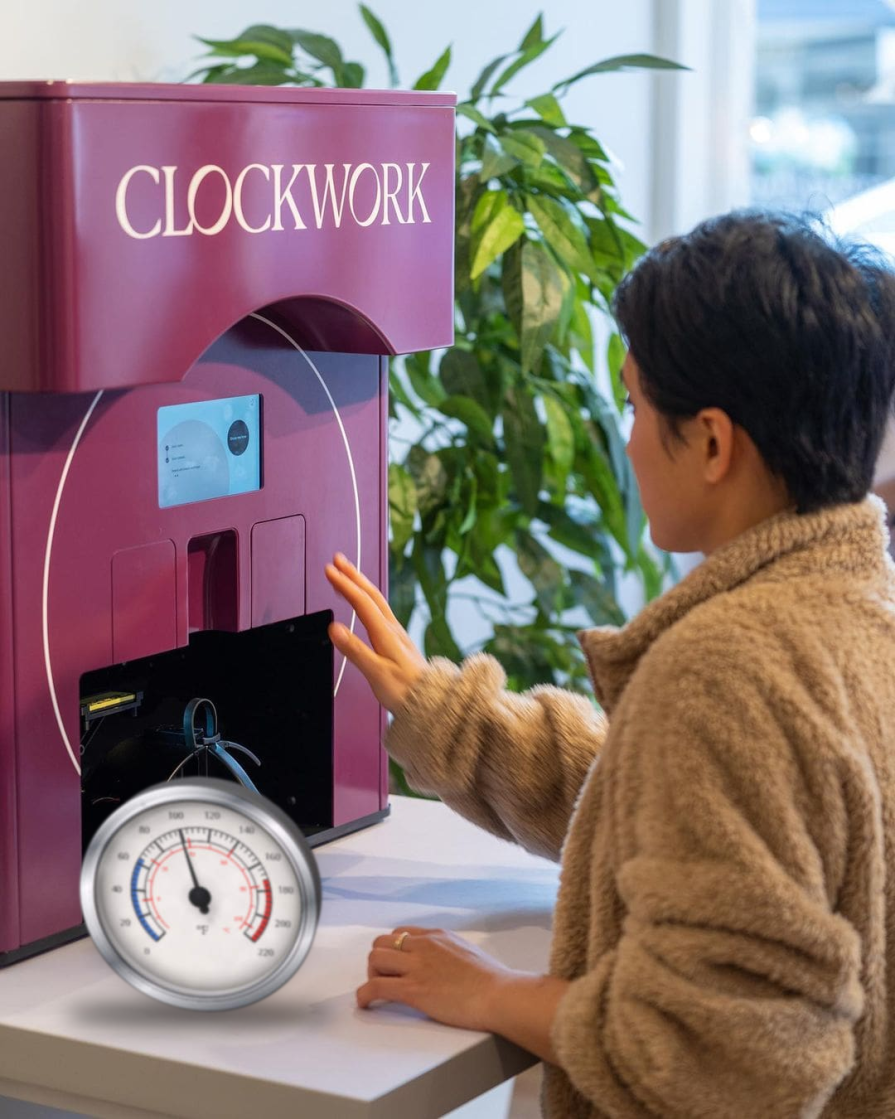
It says 100 °F
